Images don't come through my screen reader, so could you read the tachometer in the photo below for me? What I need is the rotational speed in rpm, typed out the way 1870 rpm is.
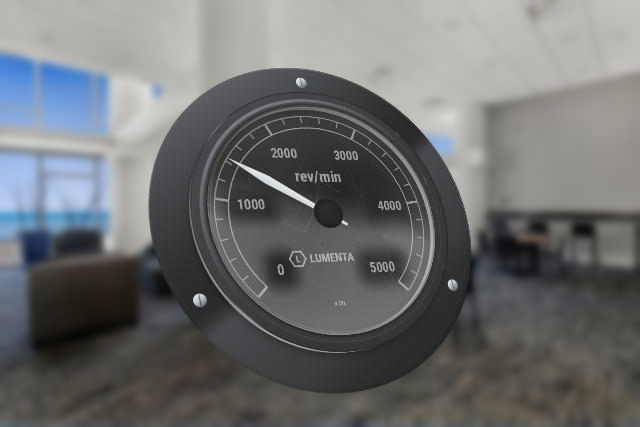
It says 1400 rpm
